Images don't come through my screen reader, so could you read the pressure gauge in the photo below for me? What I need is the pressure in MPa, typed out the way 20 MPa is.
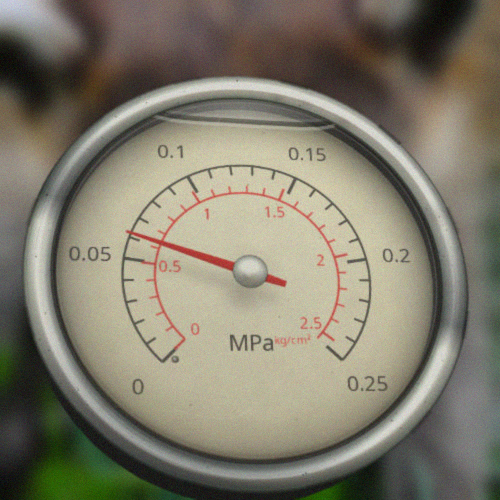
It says 0.06 MPa
